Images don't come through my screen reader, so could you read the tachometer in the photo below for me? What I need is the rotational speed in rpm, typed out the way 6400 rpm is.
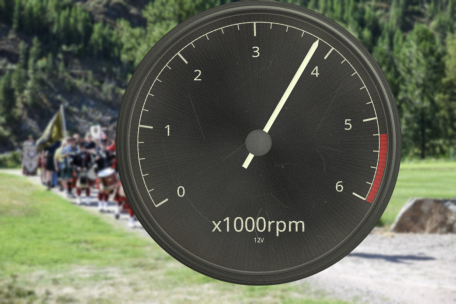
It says 3800 rpm
